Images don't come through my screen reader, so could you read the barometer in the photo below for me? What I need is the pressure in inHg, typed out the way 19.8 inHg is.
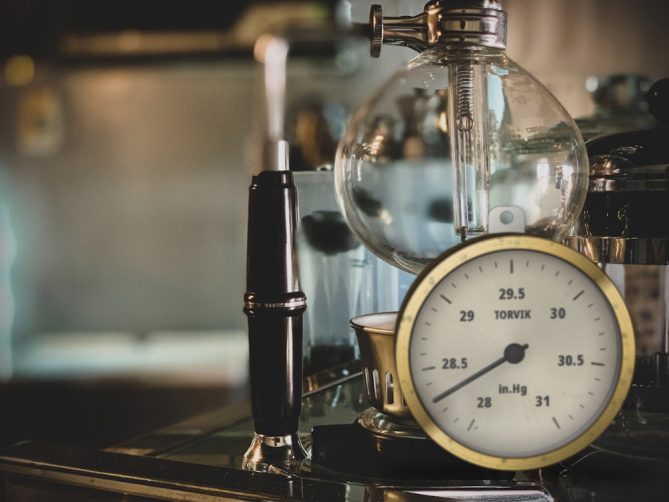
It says 28.3 inHg
